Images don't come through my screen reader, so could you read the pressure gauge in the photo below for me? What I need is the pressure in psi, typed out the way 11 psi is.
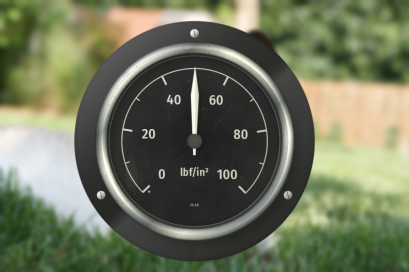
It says 50 psi
